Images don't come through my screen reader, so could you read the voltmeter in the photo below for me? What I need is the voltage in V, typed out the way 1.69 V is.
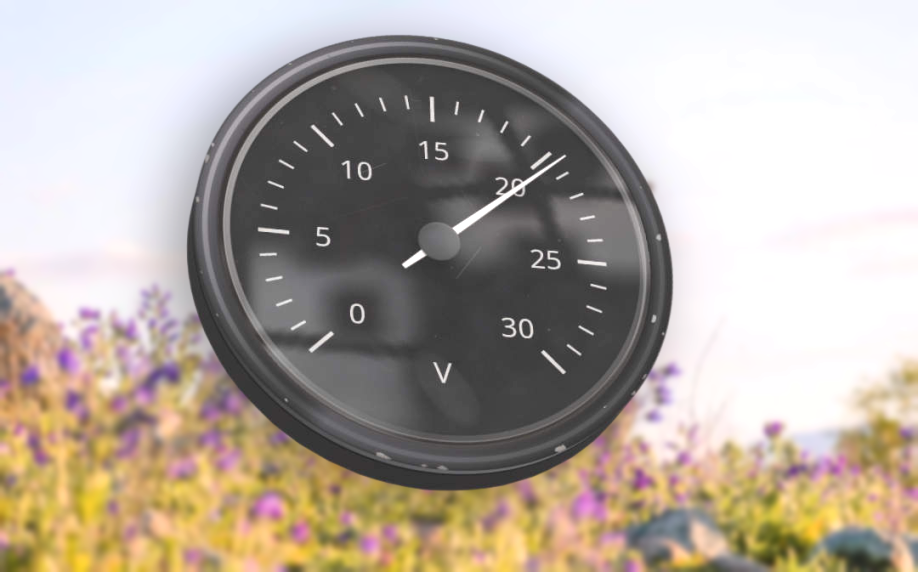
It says 20.5 V
